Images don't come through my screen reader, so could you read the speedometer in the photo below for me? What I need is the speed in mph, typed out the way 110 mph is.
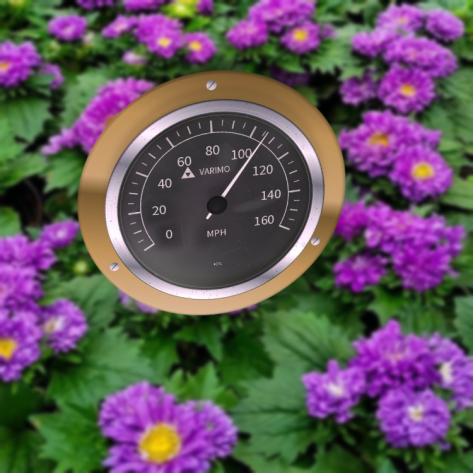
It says 105 mph
